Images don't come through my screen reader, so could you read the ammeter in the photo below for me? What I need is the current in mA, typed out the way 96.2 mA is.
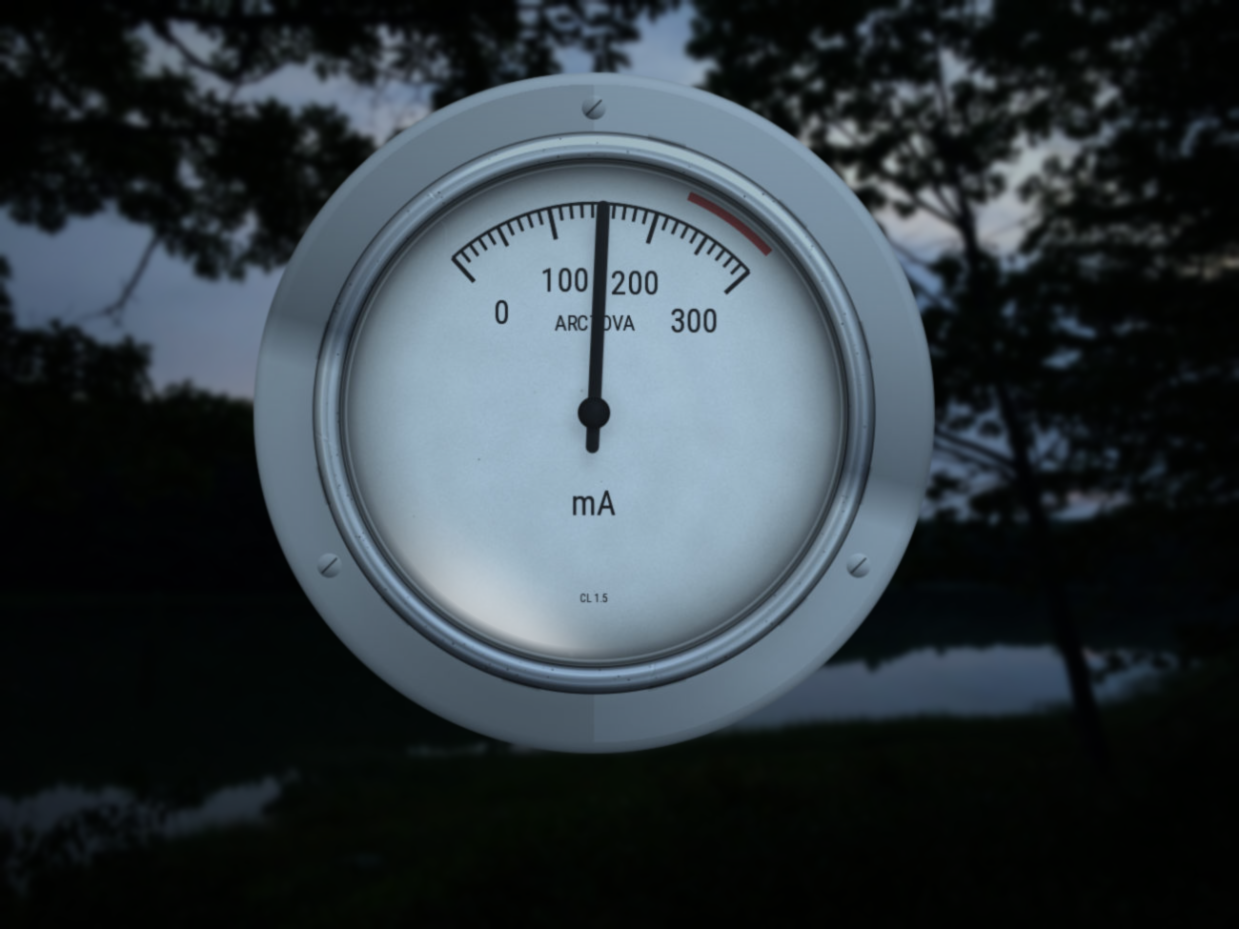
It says 150 mA
